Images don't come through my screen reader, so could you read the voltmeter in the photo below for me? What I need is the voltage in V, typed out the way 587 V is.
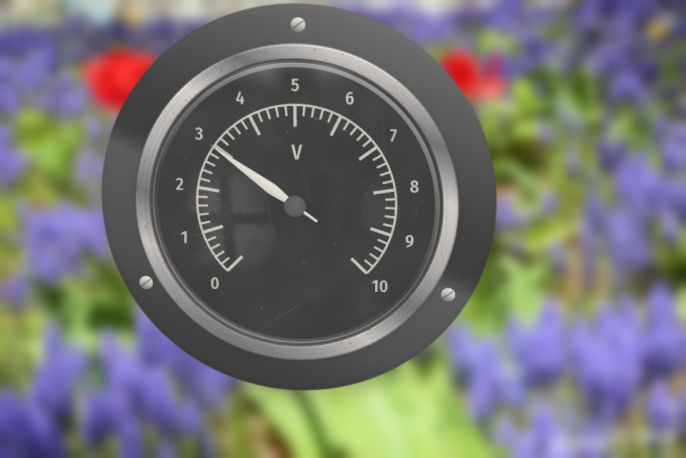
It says 3 V
